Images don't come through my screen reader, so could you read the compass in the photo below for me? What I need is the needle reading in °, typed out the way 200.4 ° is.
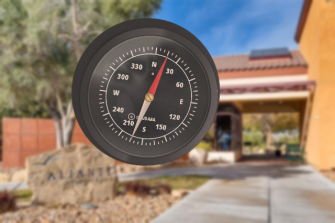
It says 15 °
